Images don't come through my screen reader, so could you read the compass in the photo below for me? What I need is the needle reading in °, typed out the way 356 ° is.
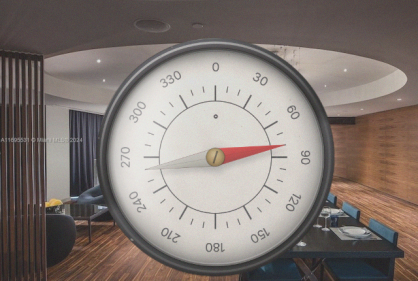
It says 80 °
